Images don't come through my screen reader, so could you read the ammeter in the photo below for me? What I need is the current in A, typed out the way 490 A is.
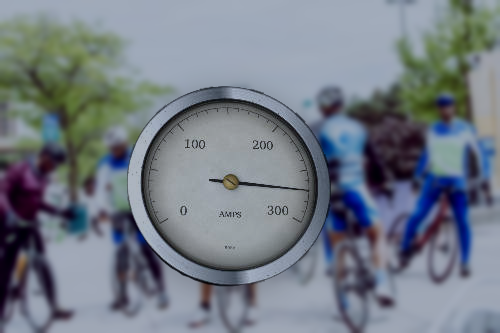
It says 270 A
